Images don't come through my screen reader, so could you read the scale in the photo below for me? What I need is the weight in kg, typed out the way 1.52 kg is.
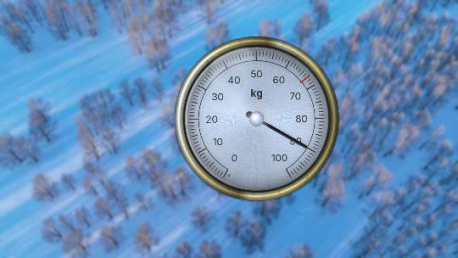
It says 90 kg
